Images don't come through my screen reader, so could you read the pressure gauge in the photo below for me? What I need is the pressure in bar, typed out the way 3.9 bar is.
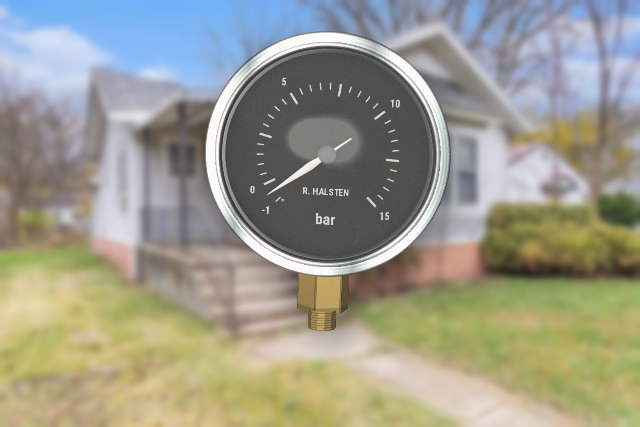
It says -0.5 bar
